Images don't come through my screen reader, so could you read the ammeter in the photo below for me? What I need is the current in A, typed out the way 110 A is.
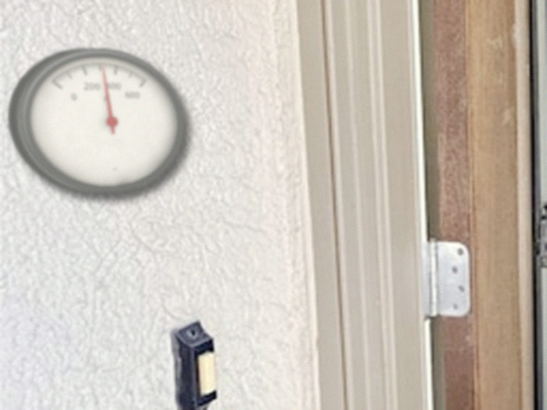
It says 300 A
